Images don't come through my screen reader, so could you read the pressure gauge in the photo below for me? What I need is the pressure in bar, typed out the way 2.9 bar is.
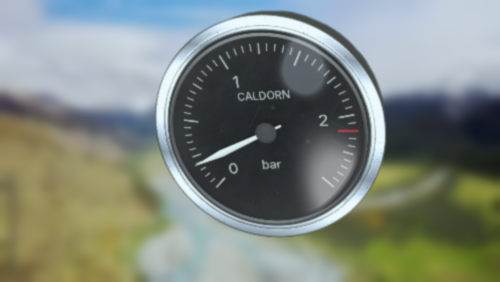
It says 0.2 bar
